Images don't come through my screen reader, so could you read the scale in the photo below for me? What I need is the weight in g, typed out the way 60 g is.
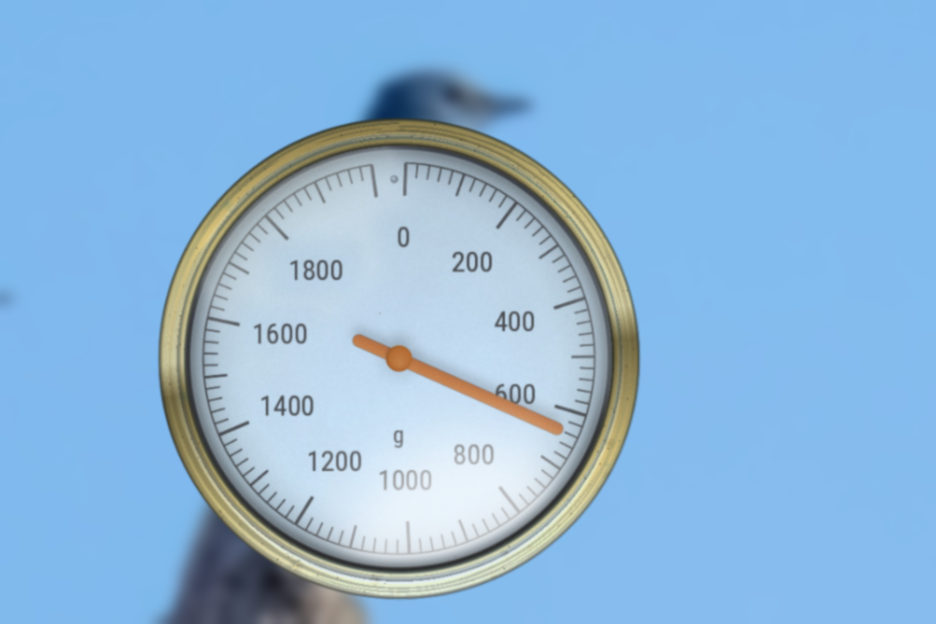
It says 640 g
